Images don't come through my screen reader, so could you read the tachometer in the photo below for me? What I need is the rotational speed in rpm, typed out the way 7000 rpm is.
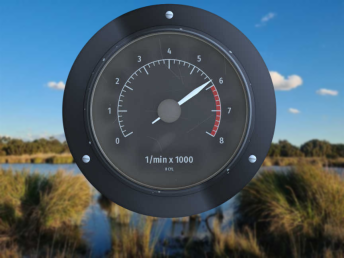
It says 5800 rpm
